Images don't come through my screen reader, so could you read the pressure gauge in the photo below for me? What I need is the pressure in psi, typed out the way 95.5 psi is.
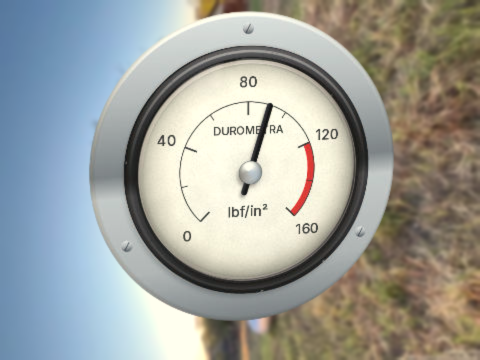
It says 90 psi
